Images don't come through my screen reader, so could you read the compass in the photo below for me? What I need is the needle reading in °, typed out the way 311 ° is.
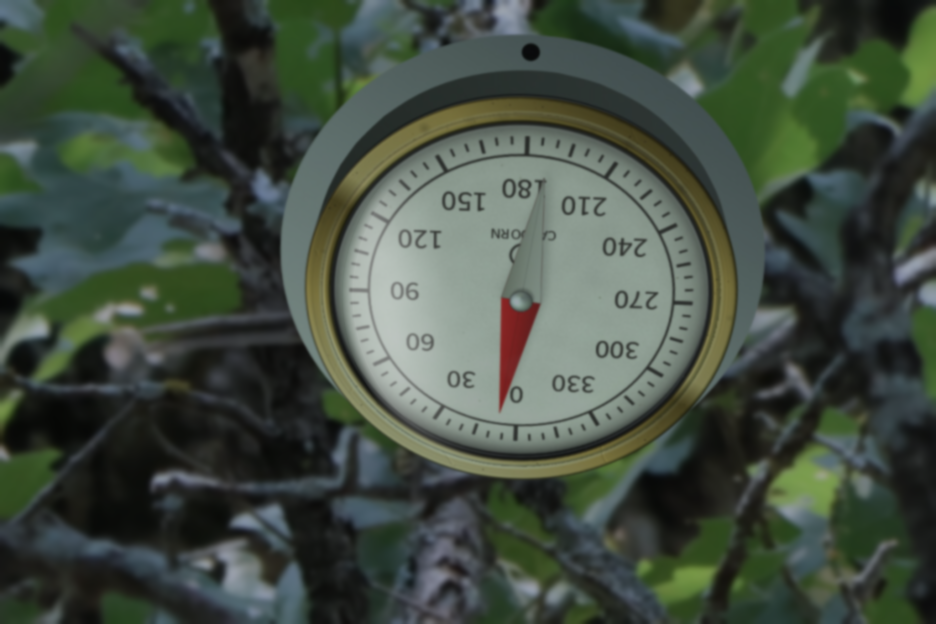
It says 7.5 °
